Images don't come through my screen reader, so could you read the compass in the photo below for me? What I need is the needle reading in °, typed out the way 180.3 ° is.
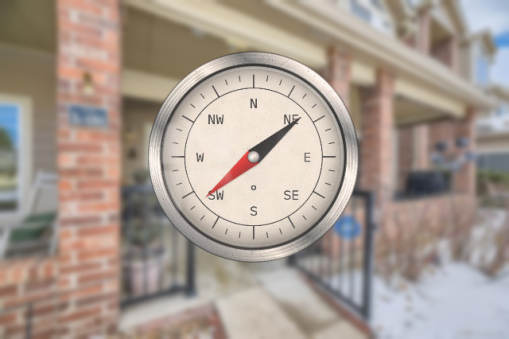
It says 230 °
